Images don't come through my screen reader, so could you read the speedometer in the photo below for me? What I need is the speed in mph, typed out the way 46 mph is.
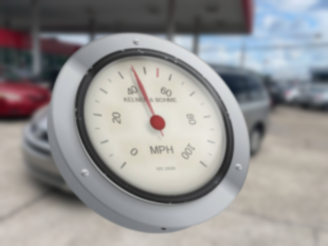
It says 45 mph
